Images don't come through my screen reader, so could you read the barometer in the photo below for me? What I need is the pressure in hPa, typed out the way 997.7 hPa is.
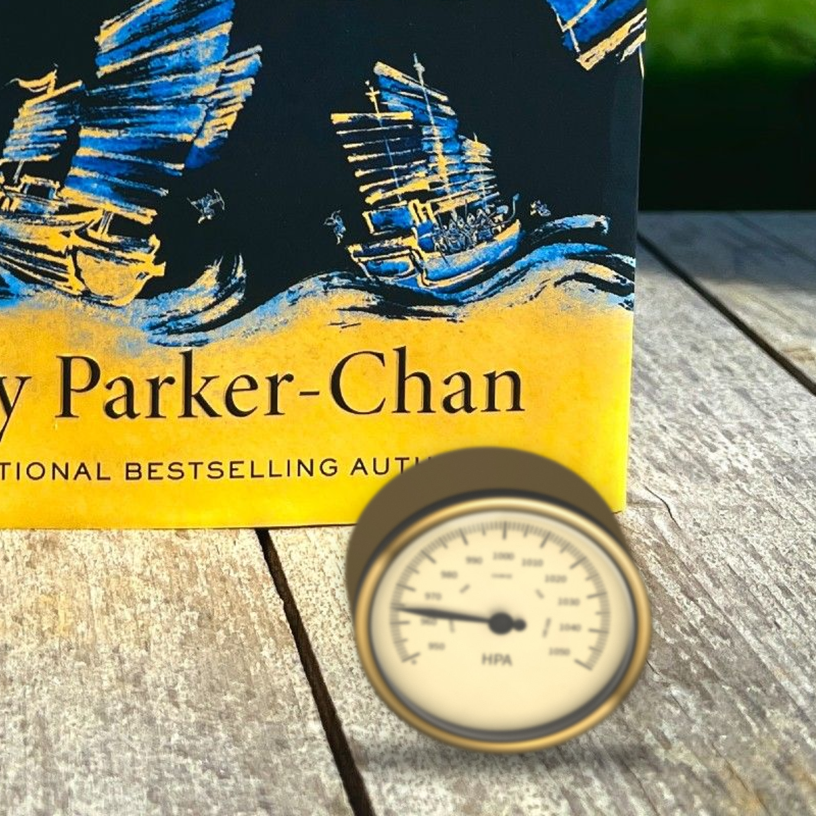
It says 965 hPa
